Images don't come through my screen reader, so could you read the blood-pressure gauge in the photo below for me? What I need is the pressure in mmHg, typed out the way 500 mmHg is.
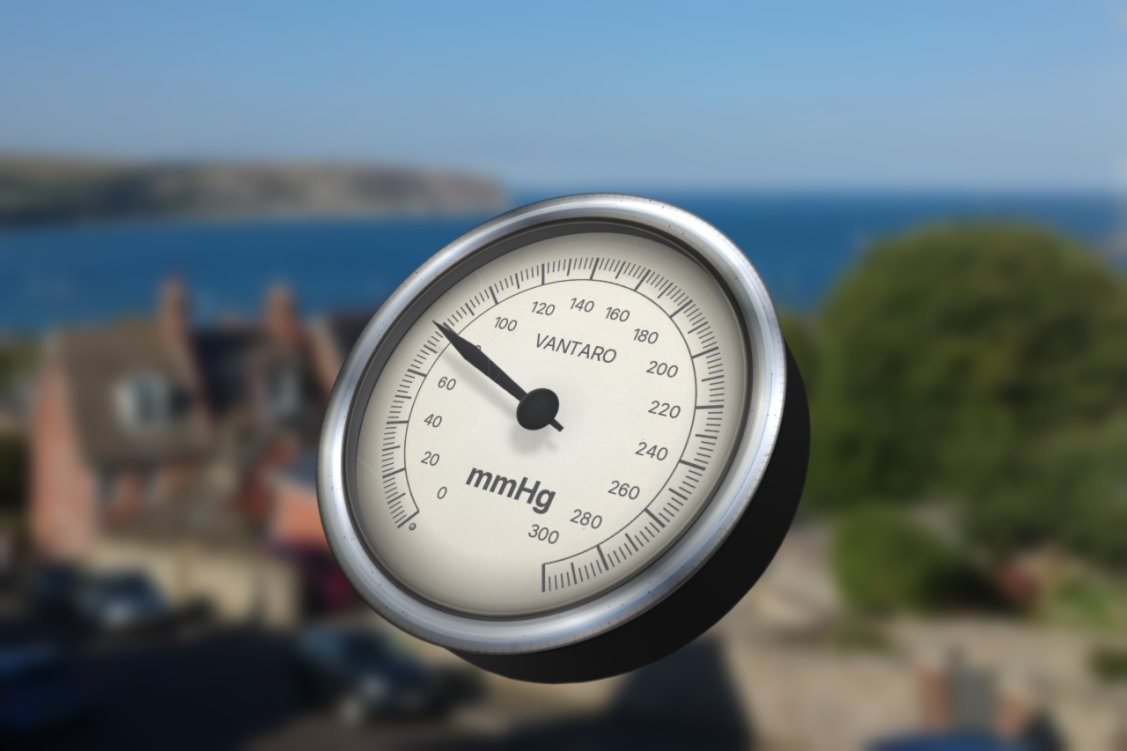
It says 78 mmHg
